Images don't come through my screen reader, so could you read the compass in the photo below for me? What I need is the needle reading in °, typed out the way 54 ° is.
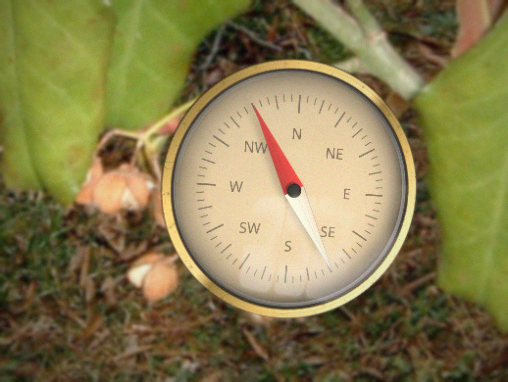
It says 330 °
